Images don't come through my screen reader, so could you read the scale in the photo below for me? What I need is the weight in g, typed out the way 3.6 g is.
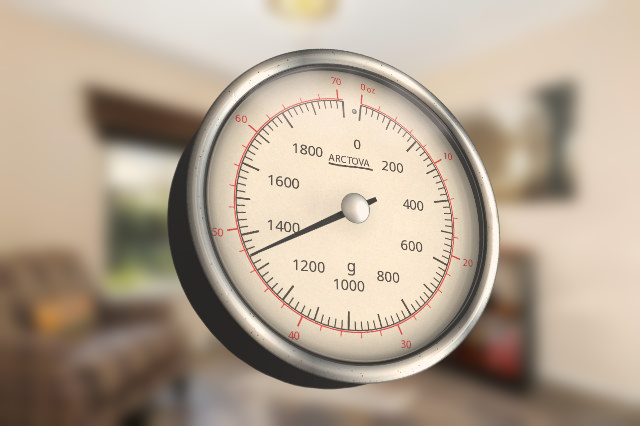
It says 1340 g
